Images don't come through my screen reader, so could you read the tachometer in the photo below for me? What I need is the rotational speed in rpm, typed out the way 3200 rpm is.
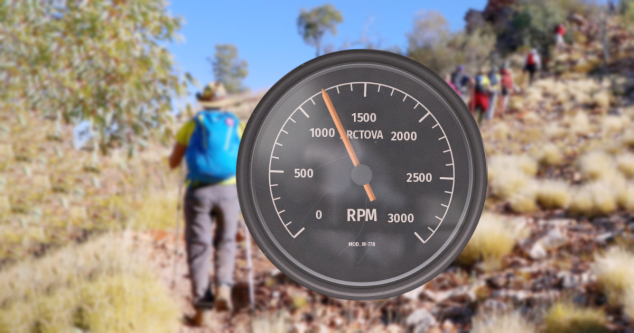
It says 1200 rpm
